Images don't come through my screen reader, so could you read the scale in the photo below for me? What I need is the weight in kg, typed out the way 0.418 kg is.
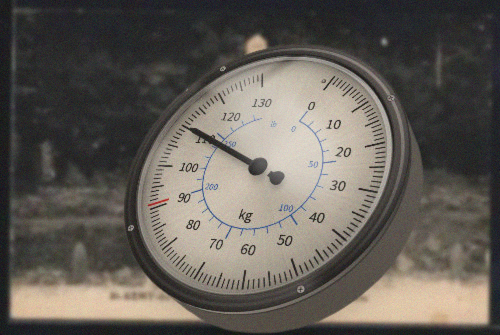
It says 110 kg
